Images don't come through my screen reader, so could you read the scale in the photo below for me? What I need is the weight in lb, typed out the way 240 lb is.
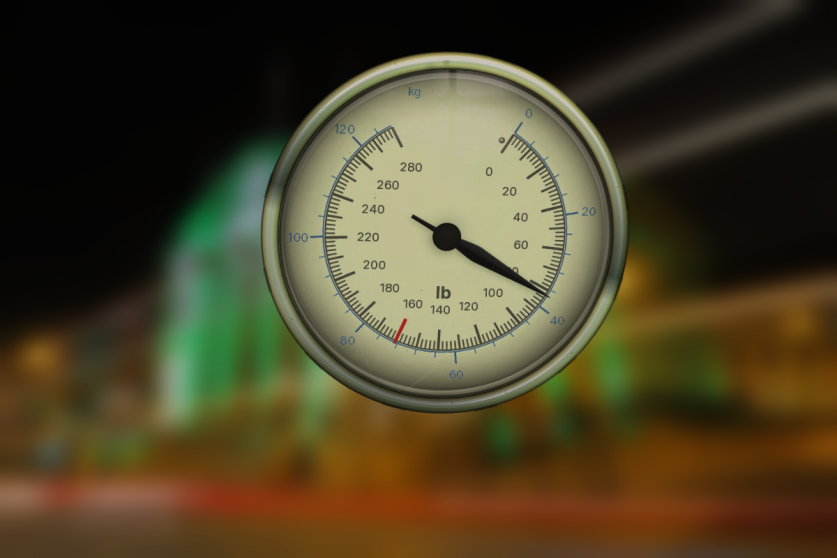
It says 82 lb
